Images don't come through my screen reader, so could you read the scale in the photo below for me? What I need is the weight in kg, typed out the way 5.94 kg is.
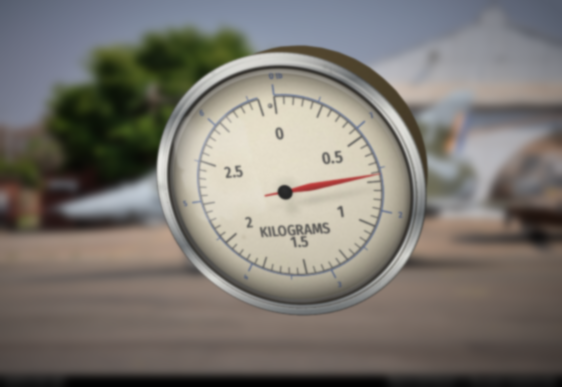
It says 0.7 kg
